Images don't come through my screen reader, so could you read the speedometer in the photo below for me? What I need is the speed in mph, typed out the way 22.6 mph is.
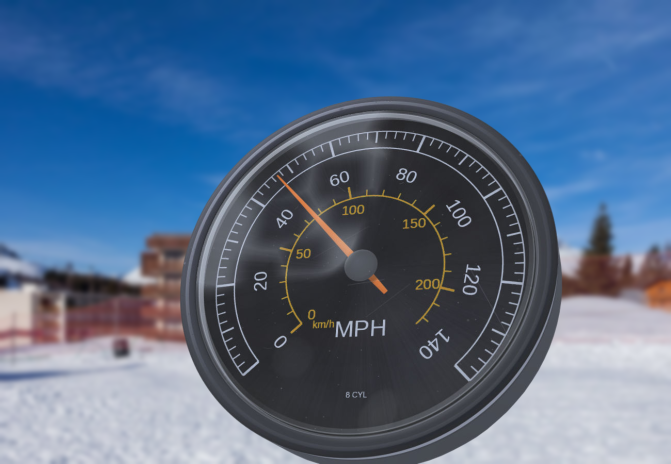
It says 47 mph
